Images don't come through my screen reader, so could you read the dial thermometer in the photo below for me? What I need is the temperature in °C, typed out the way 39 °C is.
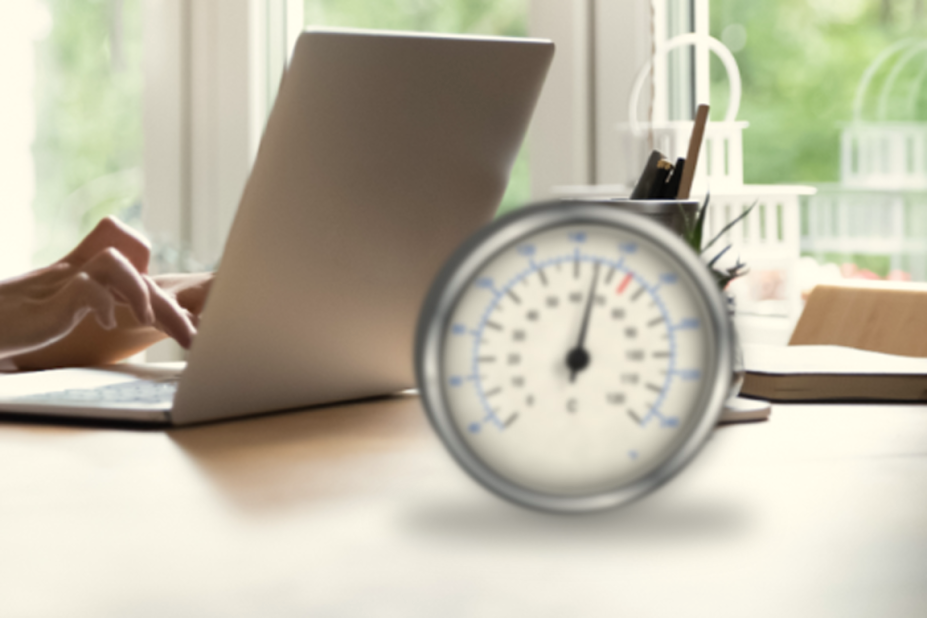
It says 65 °C
